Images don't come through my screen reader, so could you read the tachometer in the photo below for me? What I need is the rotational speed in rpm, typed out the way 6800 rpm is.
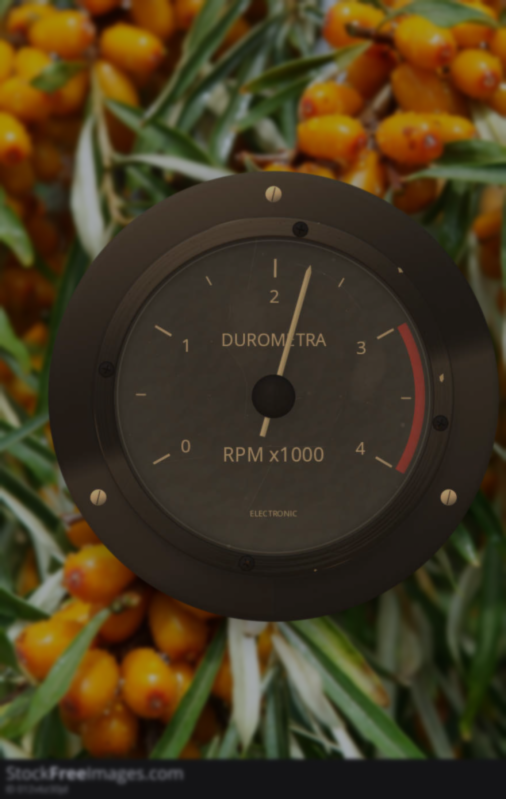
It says 2250 rpm
